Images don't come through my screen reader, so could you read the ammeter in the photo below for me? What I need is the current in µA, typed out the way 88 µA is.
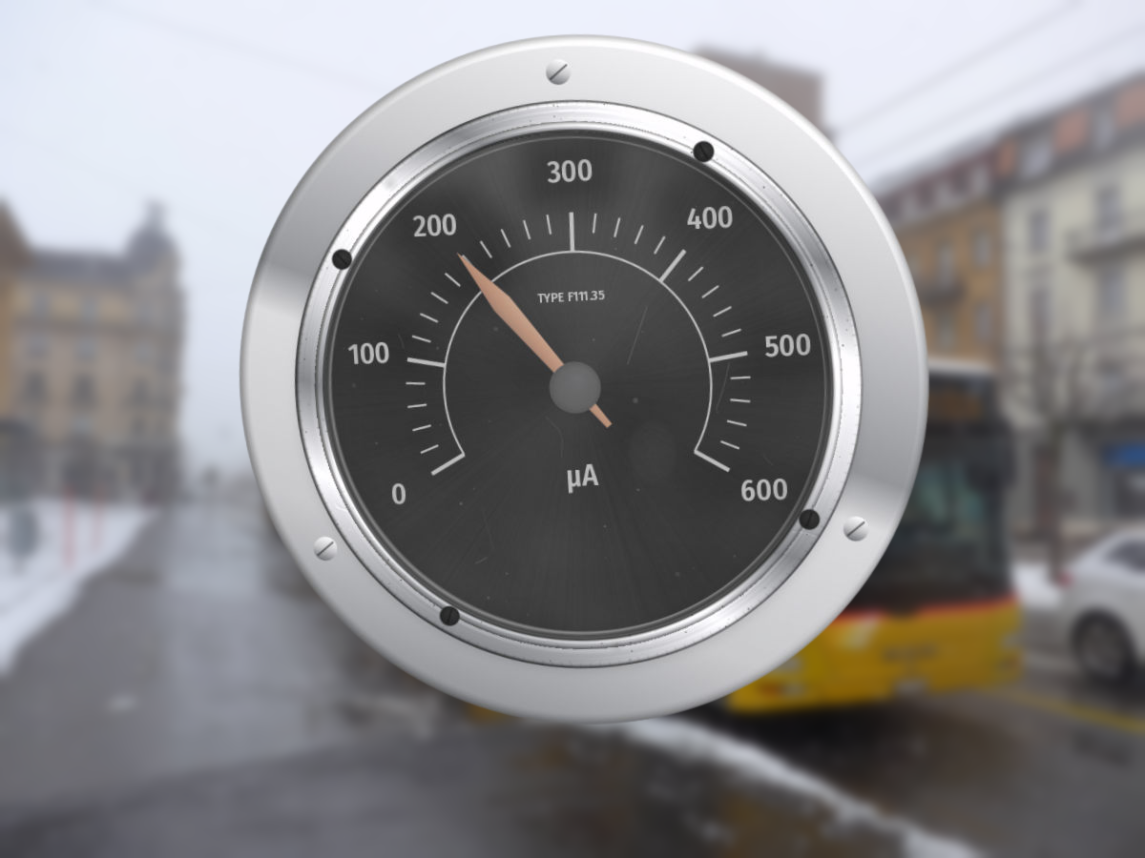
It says 200 µA
